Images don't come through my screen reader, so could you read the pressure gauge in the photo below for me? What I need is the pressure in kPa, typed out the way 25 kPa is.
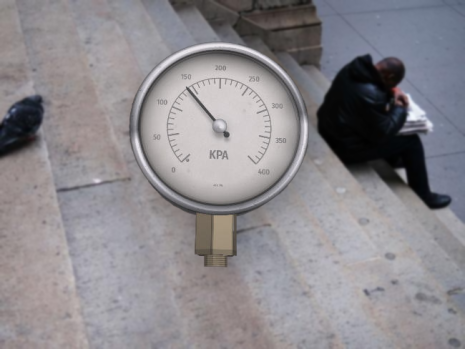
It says 140 kPa
